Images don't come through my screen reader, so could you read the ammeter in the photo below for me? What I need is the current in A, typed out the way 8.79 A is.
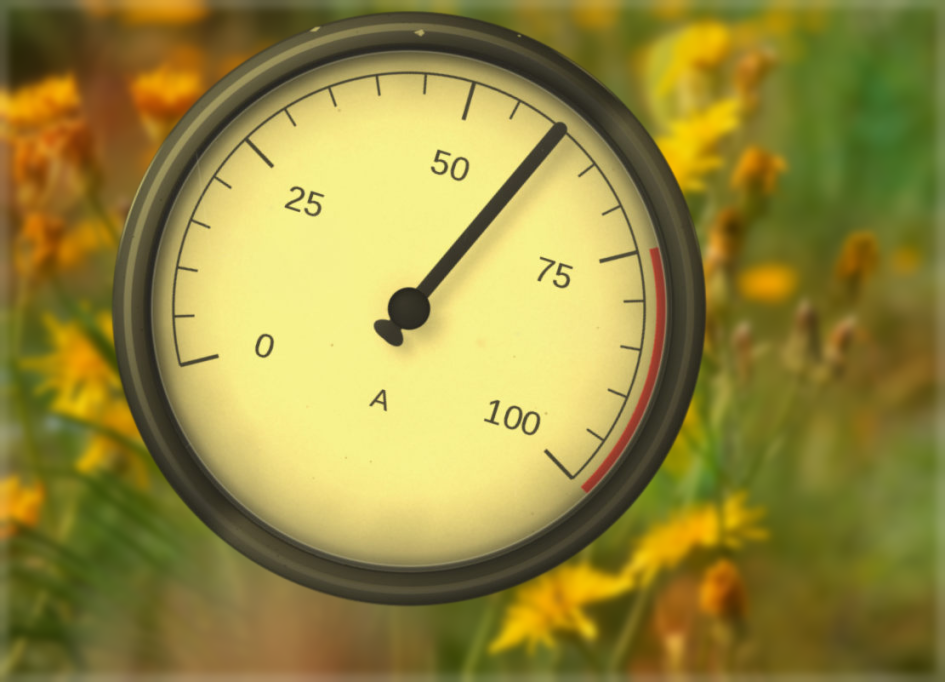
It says 60 A
